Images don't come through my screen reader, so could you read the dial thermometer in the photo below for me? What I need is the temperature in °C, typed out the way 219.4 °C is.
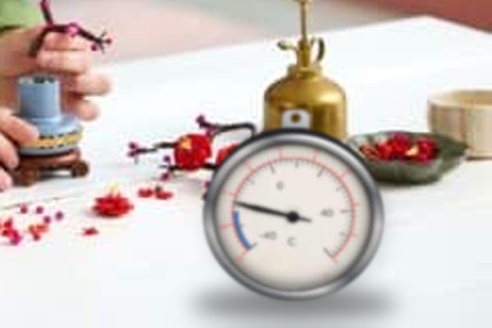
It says -20 °C
